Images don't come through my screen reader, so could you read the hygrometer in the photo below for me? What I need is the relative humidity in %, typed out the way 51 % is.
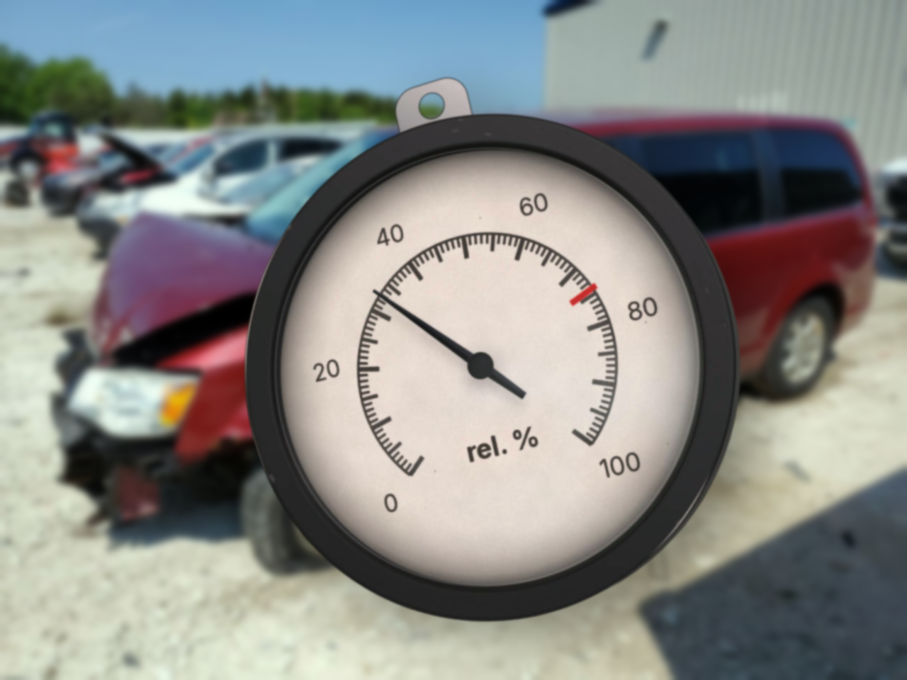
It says 33 %
